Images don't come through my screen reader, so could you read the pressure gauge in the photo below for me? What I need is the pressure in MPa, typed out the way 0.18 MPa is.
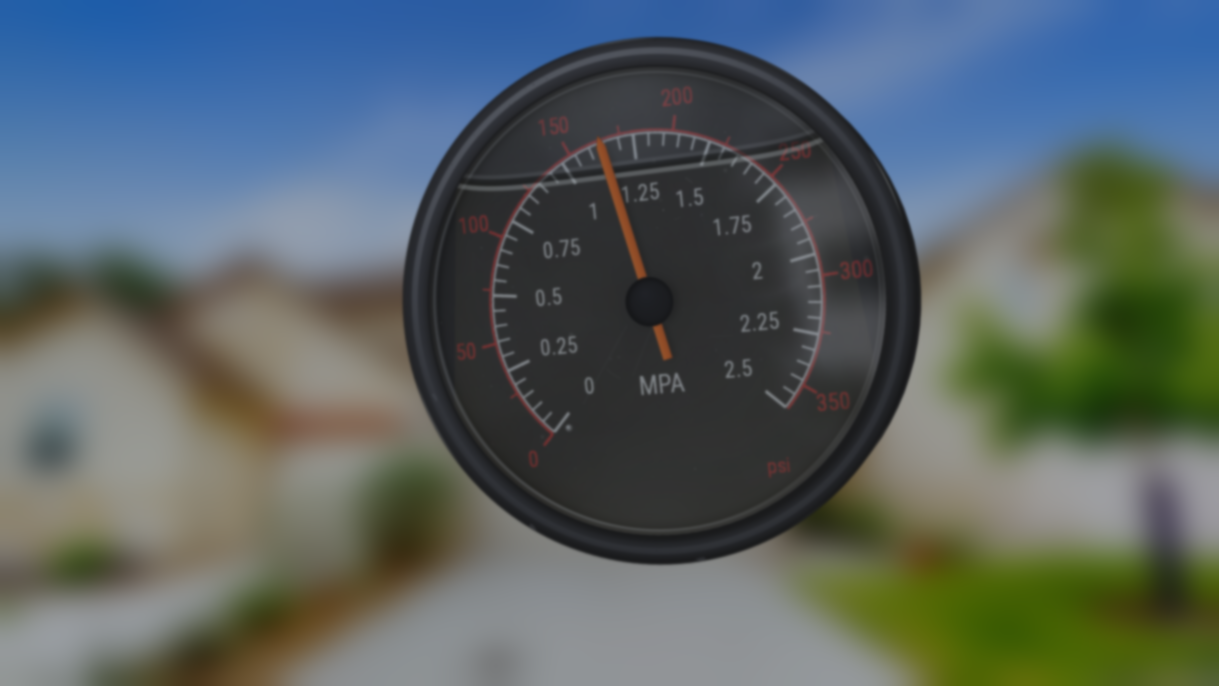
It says 1.15 MPa
